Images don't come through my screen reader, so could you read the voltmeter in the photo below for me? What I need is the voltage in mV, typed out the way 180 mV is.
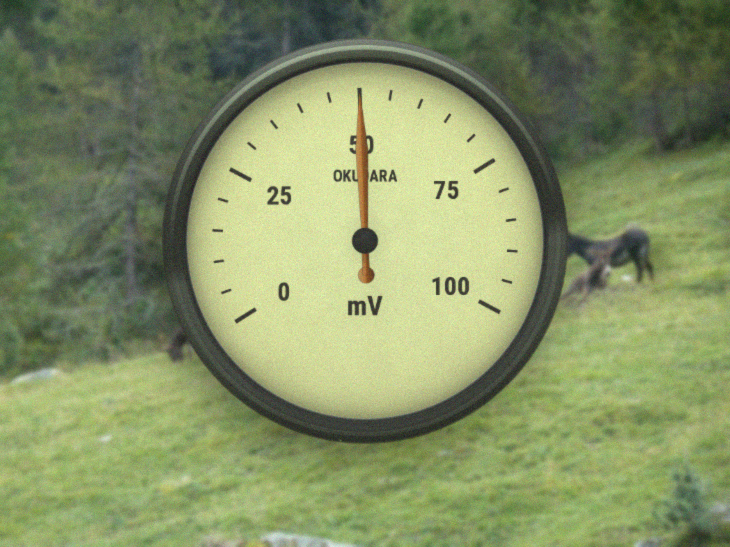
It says 50 mV
